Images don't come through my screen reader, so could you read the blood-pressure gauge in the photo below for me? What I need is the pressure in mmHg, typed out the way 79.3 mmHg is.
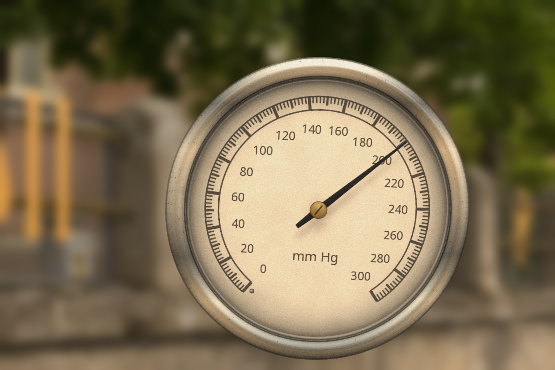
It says 200 mmHg
